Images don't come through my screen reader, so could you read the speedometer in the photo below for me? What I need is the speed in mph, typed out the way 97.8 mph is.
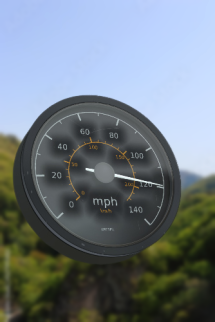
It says 120 mph
